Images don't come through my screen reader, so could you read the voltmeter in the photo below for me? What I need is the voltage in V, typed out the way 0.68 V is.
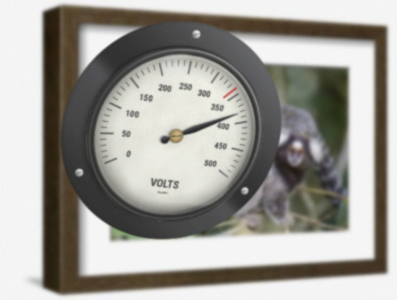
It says 380 V
